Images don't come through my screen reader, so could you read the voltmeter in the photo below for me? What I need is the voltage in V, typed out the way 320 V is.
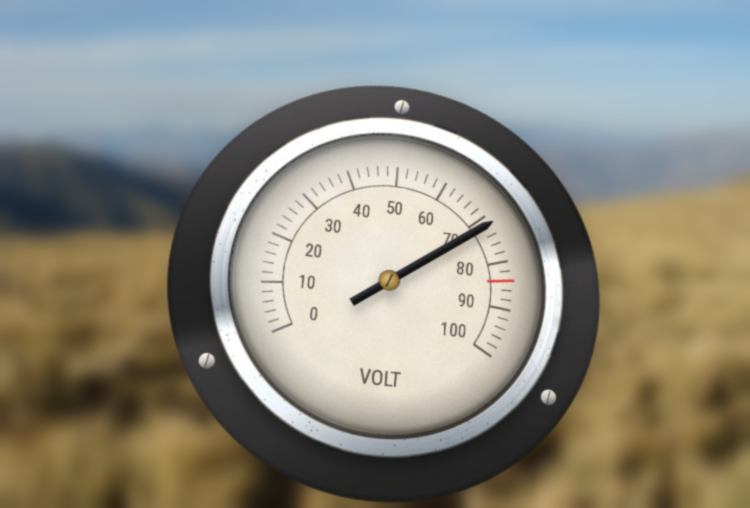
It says 72 V
